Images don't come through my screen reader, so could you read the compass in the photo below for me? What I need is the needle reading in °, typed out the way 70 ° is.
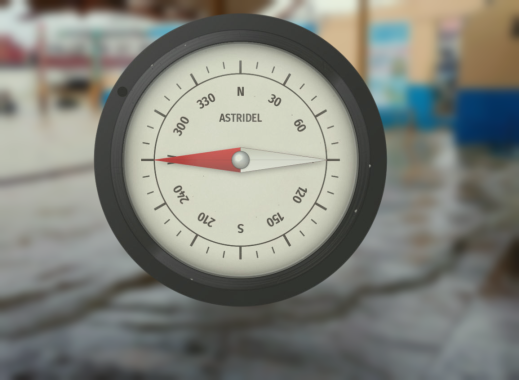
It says 270 °
